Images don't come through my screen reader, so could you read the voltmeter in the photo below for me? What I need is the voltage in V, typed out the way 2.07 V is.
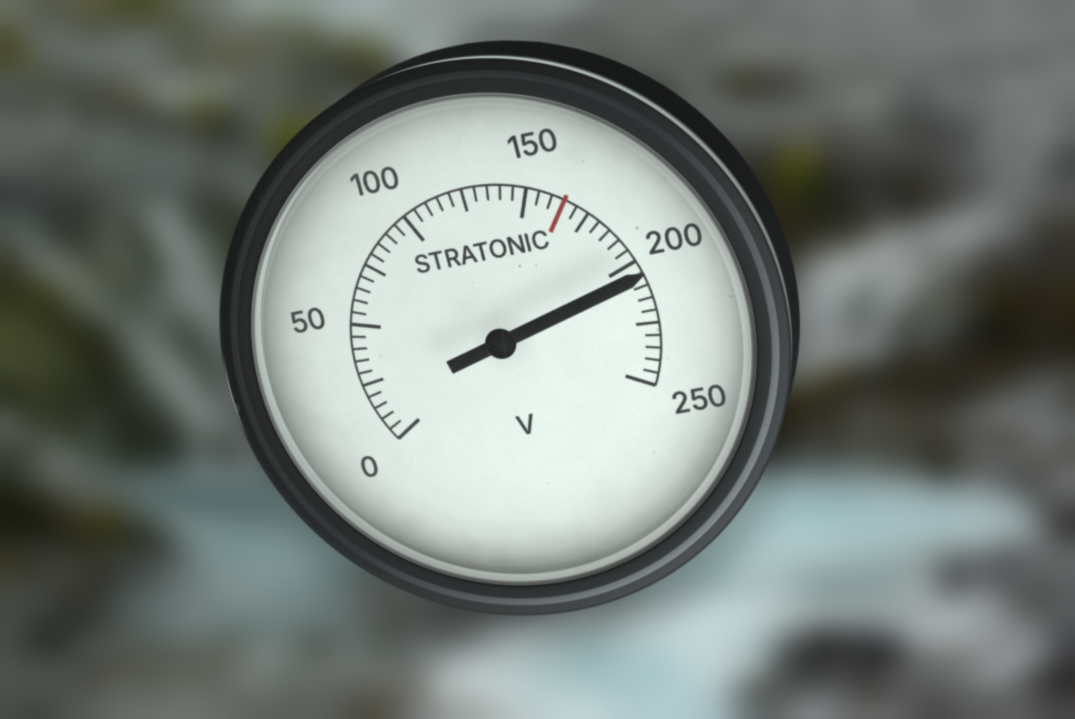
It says 205 V
